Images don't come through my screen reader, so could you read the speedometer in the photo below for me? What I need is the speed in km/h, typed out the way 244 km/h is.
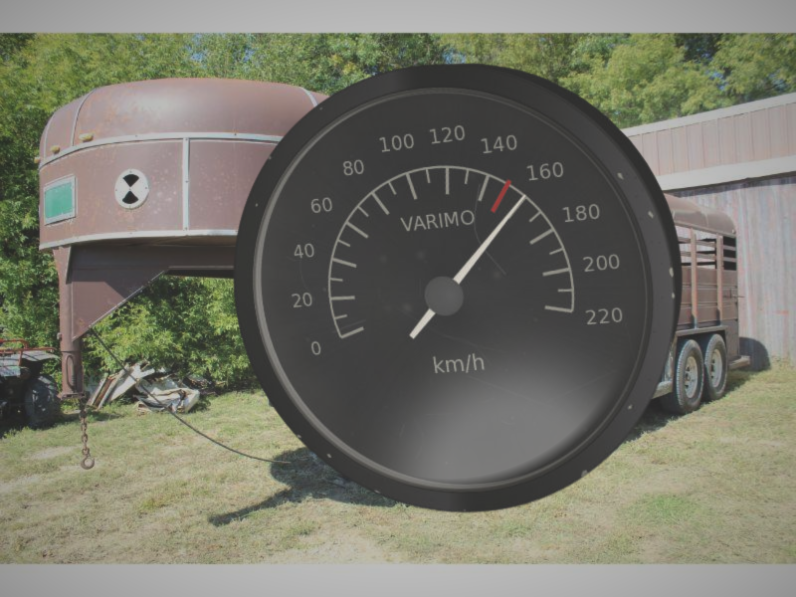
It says 160 km/h
